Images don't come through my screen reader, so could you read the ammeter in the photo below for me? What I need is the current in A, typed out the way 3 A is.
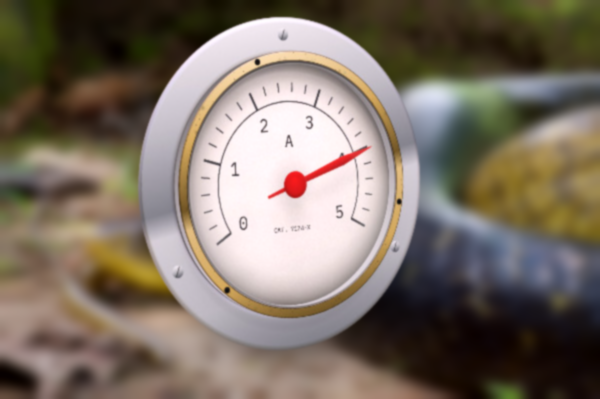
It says 4 A
